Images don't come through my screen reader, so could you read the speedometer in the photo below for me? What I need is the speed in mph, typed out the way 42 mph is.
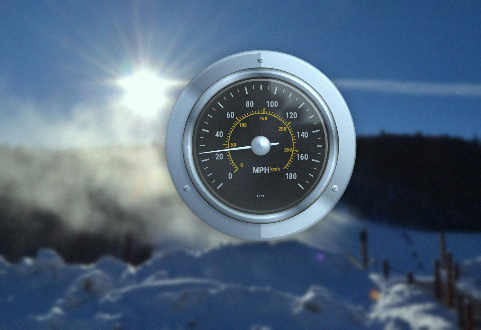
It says 25 mph
